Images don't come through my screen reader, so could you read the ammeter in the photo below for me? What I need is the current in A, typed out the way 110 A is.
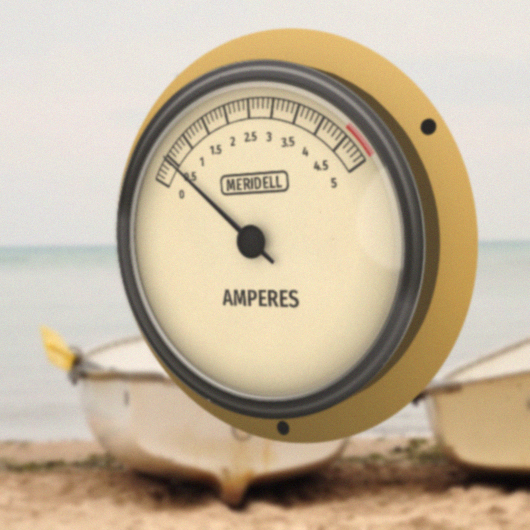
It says 0.5 A
